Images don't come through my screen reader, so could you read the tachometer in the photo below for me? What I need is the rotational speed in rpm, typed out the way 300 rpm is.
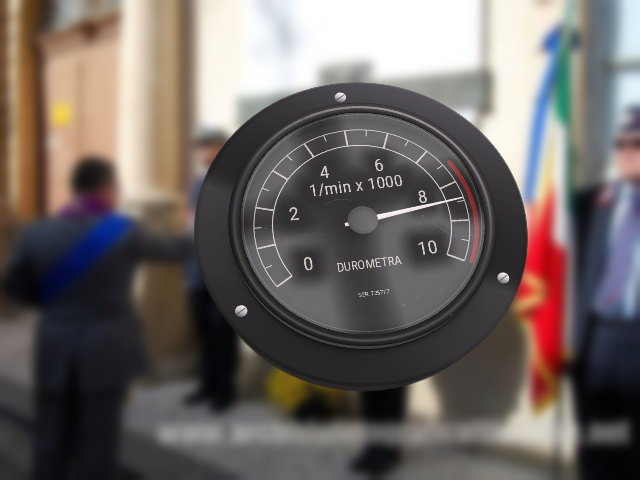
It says 8500 rpm
